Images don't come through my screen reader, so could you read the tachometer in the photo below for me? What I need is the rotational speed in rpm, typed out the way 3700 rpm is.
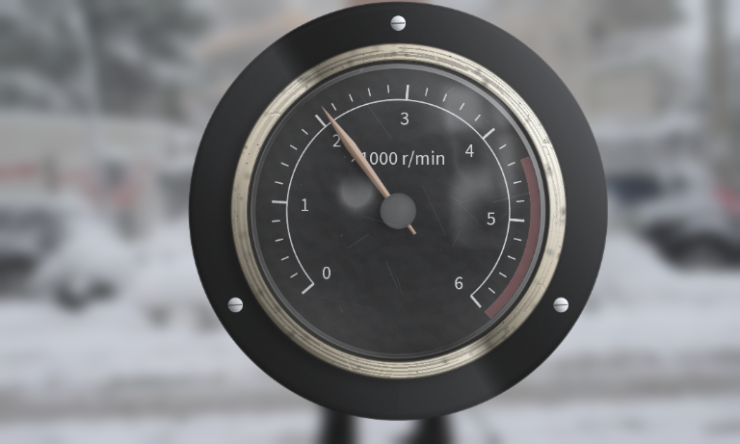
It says 2100 rpm
